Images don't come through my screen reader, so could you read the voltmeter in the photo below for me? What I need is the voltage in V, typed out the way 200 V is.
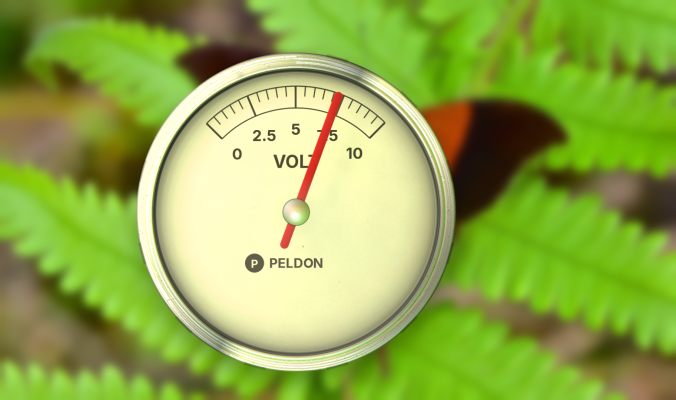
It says 7.25 V
